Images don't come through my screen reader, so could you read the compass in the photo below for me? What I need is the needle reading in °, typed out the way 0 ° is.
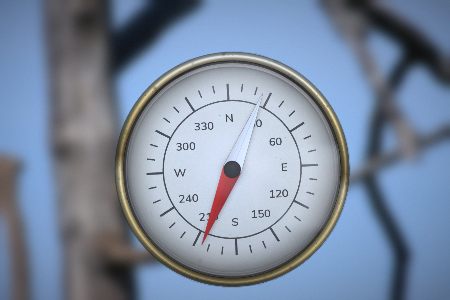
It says 205 °
